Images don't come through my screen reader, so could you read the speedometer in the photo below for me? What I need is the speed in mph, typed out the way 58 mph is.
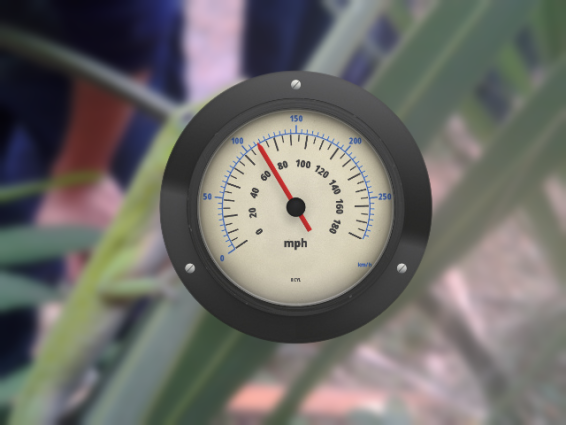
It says 70 mph
